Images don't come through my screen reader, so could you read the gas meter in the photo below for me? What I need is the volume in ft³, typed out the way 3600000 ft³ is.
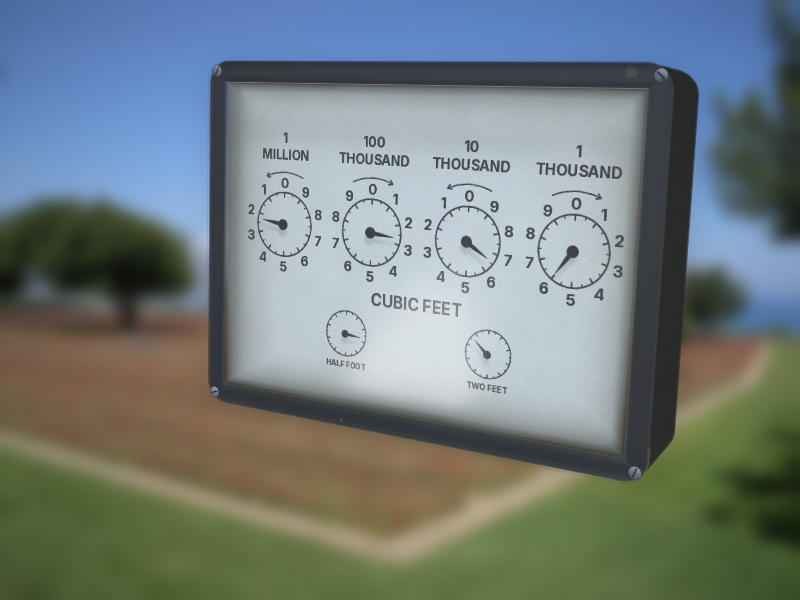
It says 226600 ft³
